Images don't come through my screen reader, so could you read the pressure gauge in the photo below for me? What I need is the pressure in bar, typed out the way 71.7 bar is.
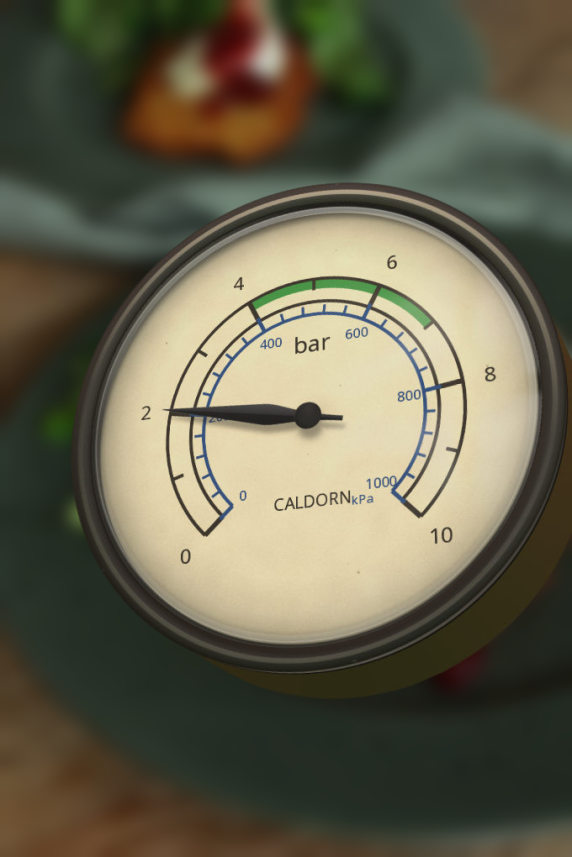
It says 2 bar
